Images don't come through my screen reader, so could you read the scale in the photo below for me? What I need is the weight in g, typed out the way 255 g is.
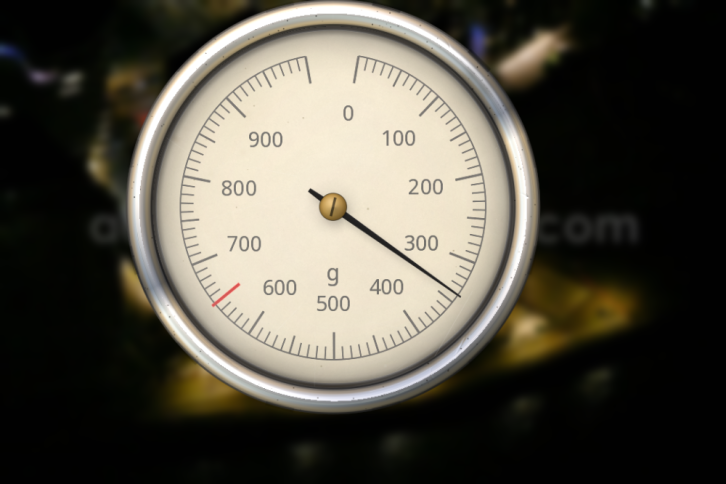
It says 340 g
